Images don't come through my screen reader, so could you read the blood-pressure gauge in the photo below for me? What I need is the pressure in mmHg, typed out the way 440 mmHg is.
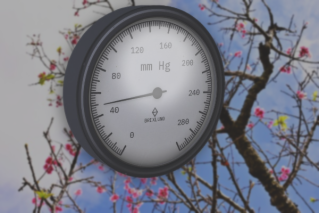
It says 50 mmHg
